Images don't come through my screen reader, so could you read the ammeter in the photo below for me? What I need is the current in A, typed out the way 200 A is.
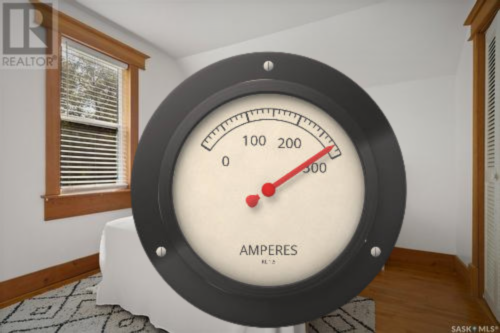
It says 280 A
